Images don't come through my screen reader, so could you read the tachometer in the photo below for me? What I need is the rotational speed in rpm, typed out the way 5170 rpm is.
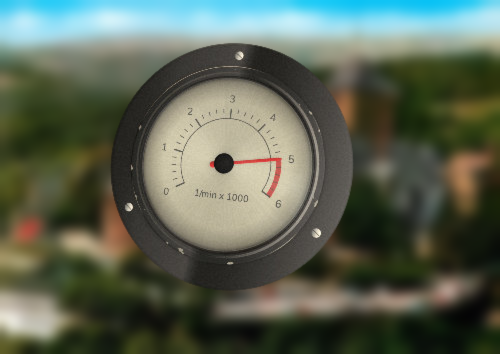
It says 5000 rpm
